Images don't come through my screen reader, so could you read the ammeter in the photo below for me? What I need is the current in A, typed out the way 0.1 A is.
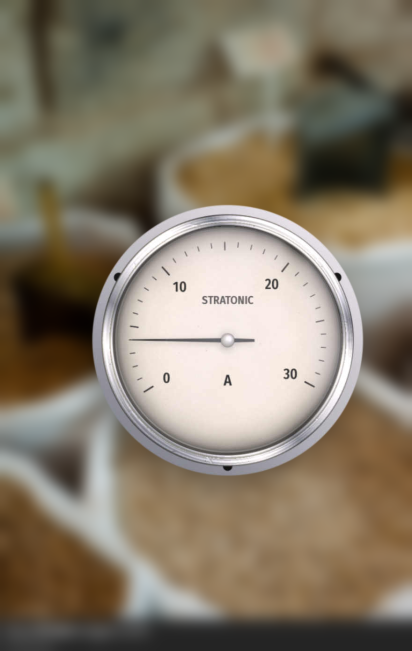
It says 4 A
